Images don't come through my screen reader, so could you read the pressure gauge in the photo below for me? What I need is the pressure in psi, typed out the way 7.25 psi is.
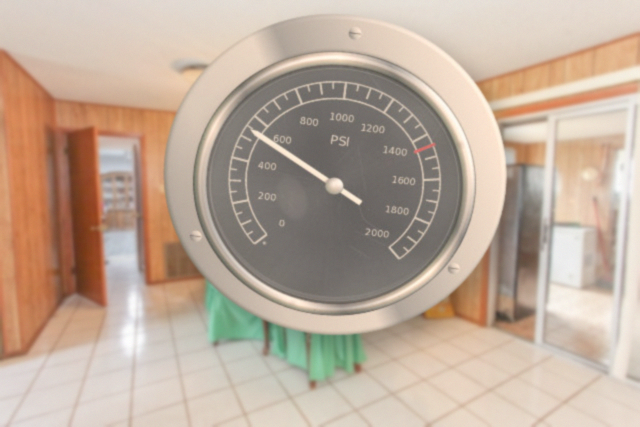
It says 550 psi
